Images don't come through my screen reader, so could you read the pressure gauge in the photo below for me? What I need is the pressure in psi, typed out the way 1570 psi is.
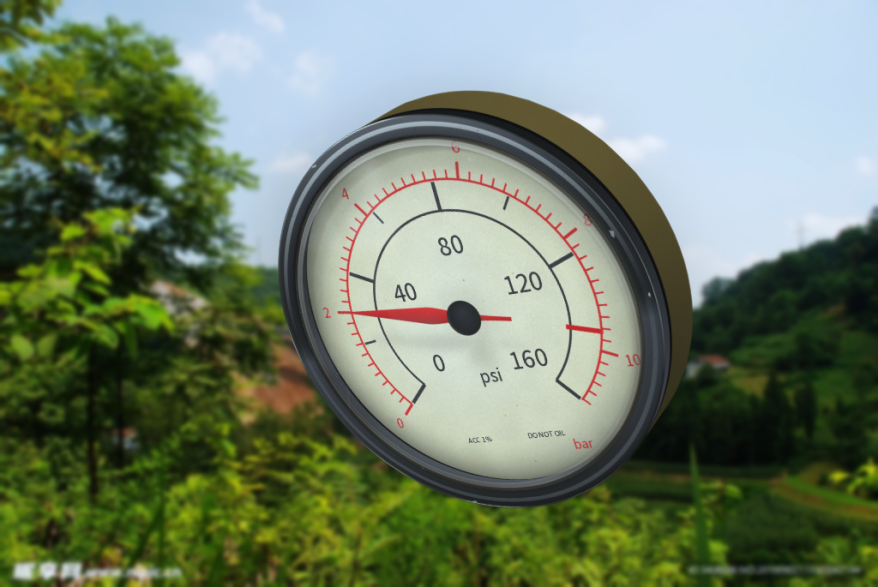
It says 30 psi
